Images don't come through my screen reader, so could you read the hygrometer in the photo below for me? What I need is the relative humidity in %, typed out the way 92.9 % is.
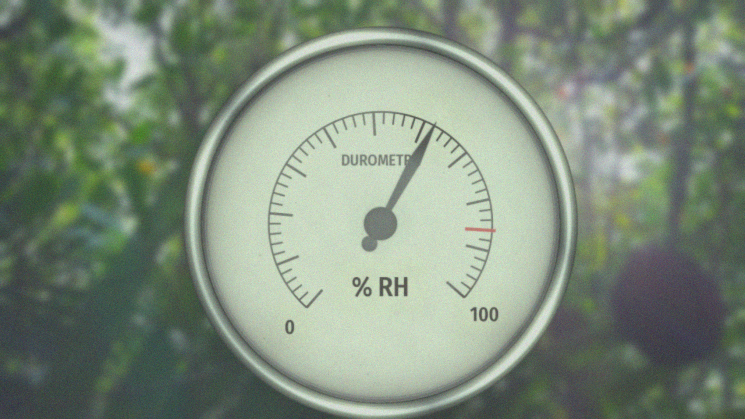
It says 62 %
